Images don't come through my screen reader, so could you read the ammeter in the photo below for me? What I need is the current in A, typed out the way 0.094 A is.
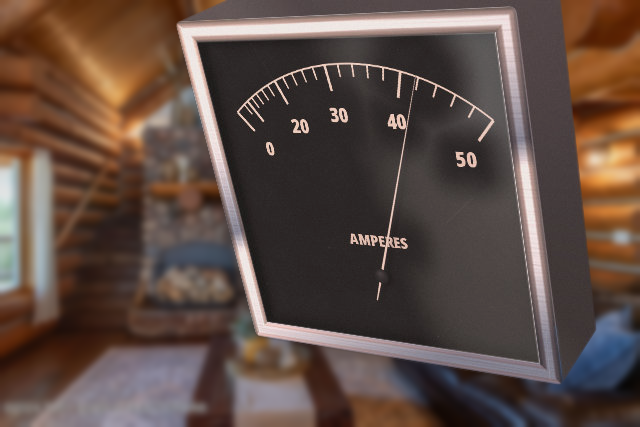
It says 42 A
